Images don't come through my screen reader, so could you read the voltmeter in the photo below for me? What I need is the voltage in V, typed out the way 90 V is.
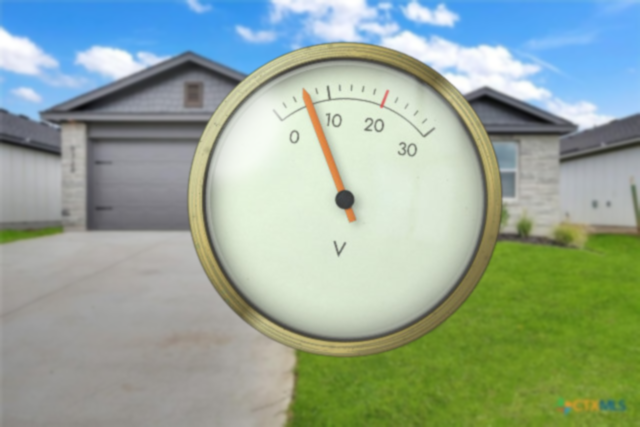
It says 6 V
